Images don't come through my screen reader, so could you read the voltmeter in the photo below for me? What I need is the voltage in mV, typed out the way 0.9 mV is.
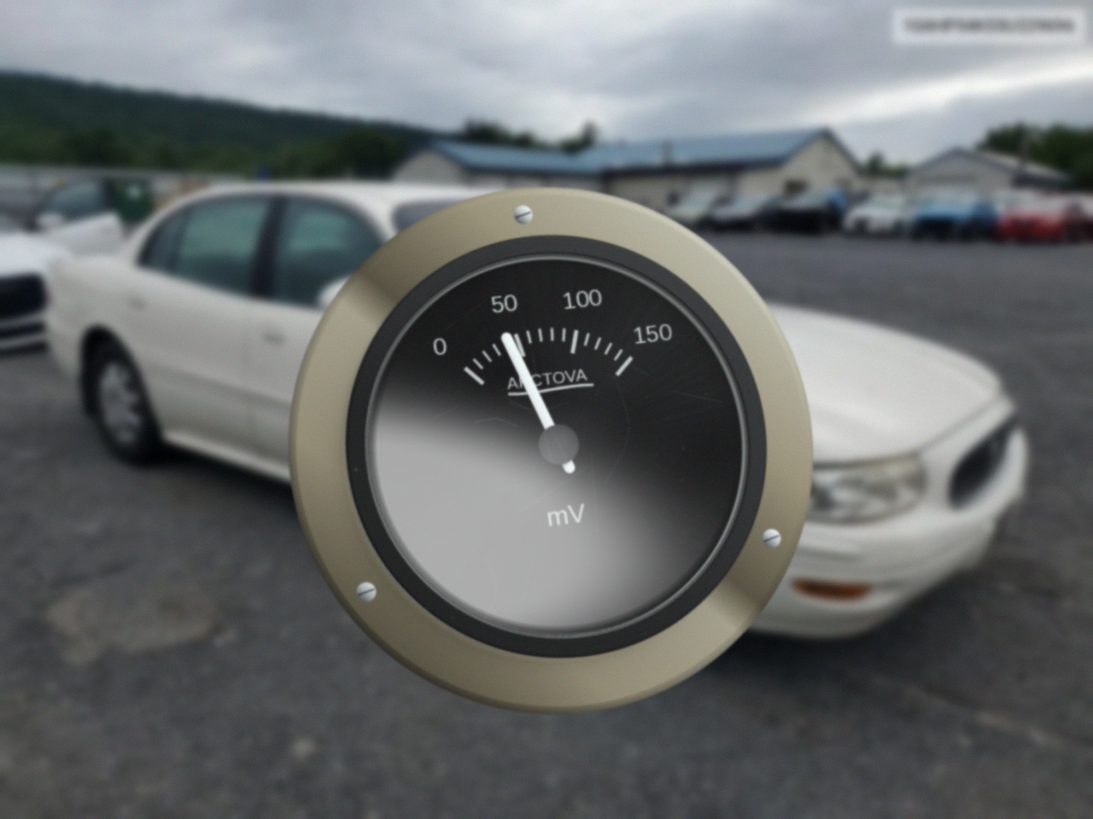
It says 40 mV
